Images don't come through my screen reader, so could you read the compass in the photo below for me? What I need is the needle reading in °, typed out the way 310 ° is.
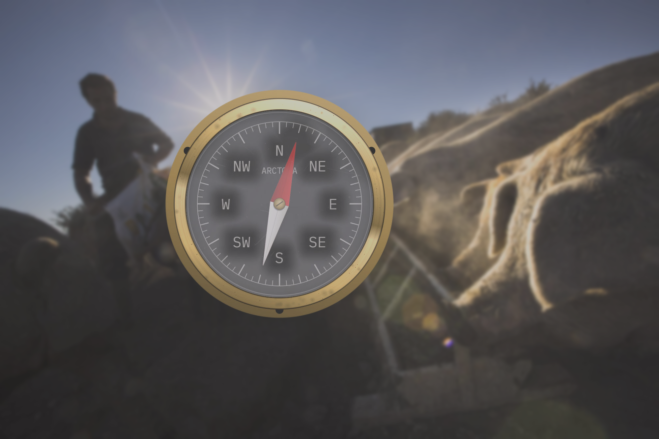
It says 15 °
